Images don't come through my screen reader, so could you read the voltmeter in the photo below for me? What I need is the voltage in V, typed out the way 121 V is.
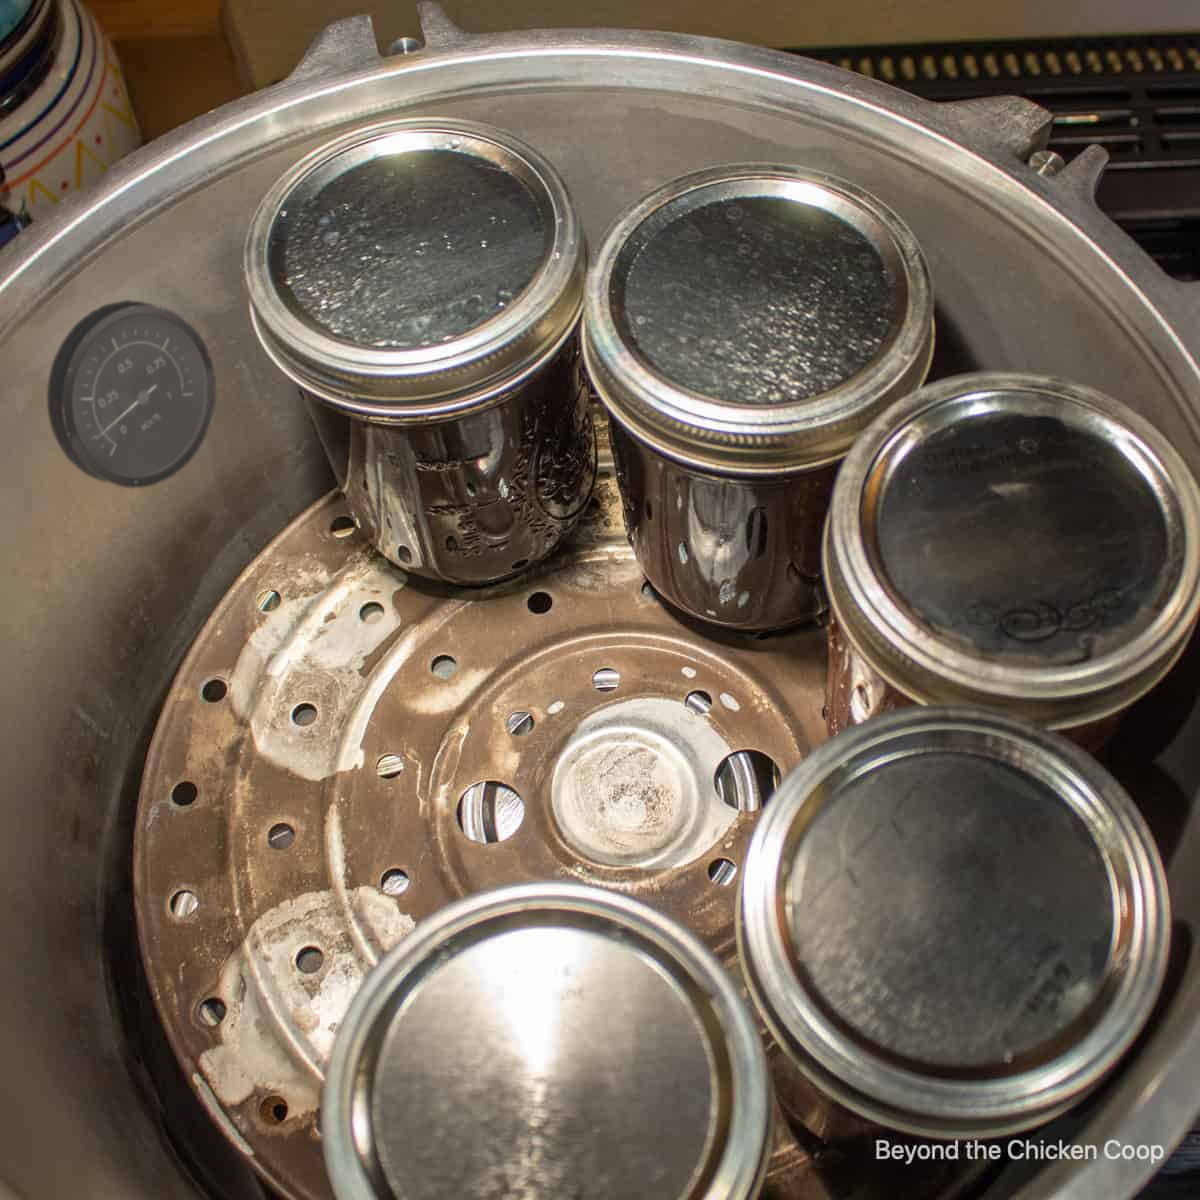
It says 0.1 V
